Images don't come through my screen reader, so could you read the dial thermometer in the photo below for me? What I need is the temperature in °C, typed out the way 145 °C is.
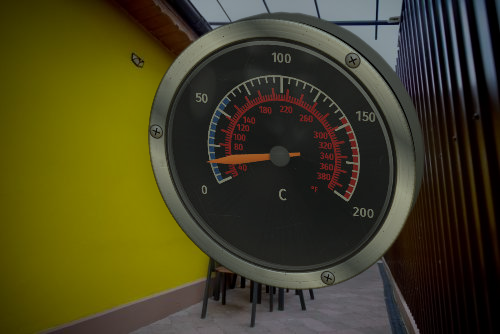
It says 15 °C
